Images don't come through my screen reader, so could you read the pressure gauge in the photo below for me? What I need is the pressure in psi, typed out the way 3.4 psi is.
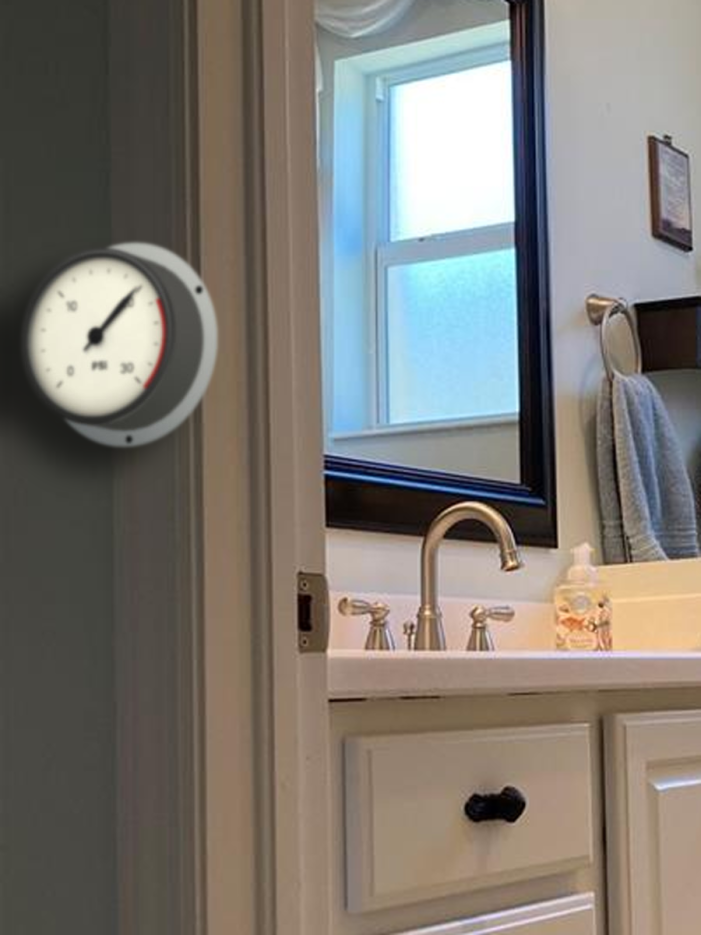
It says 20 psi
